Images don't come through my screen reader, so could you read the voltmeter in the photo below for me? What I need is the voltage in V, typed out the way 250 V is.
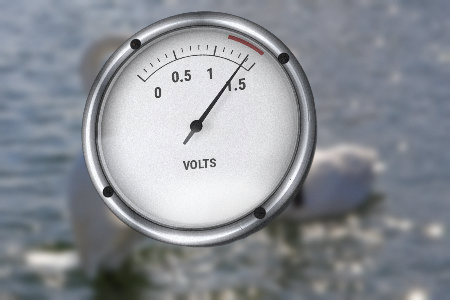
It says 1.4 V
